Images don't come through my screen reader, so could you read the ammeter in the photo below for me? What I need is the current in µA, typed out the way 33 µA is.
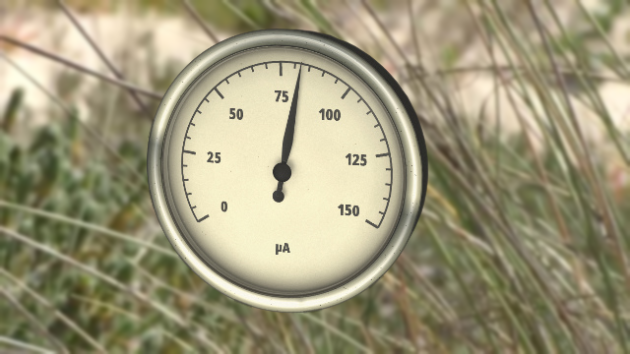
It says 82.5 µA
